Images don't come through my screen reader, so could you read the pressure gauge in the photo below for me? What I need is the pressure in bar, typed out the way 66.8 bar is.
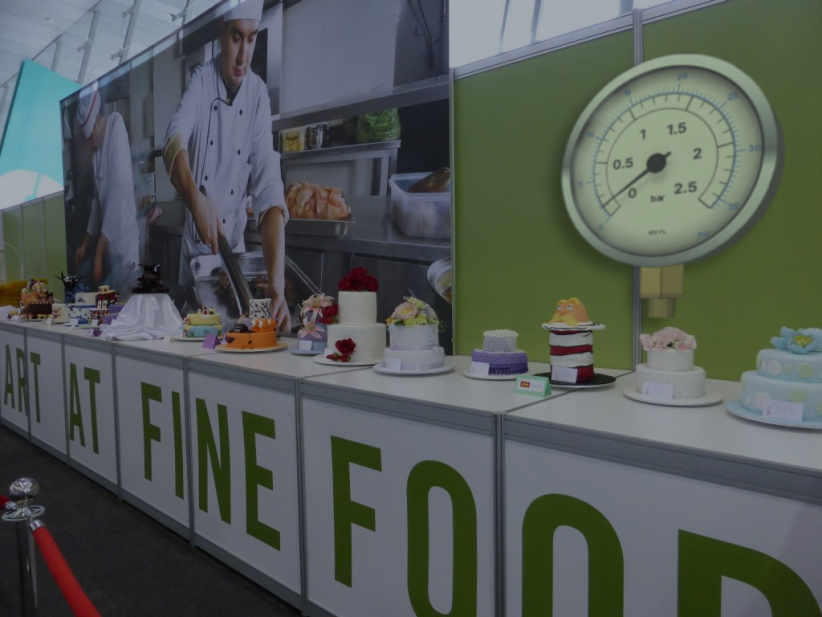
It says 0.1 bar
